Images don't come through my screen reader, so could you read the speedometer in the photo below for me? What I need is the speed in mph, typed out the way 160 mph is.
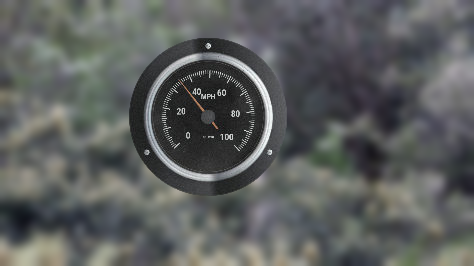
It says 35 mph
